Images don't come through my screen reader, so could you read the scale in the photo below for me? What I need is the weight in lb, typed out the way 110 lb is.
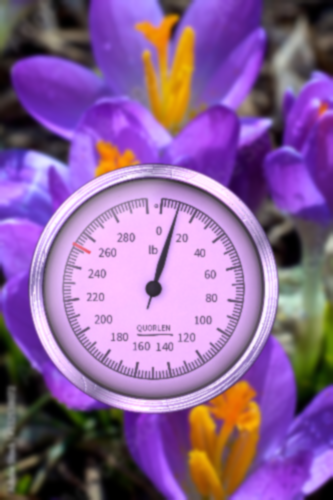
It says 10 lb
